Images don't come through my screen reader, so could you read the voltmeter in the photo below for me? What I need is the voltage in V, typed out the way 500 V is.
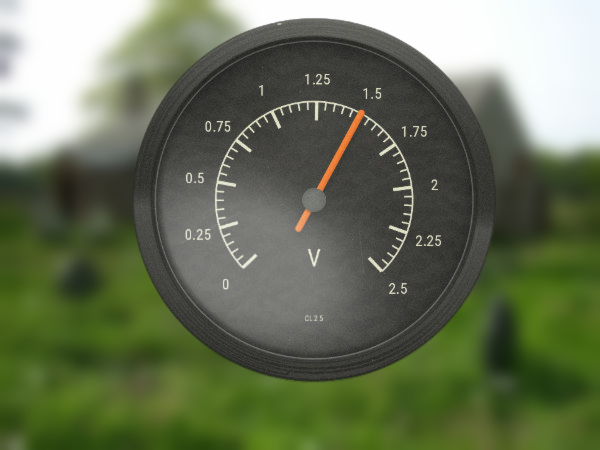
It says 1.5 V
